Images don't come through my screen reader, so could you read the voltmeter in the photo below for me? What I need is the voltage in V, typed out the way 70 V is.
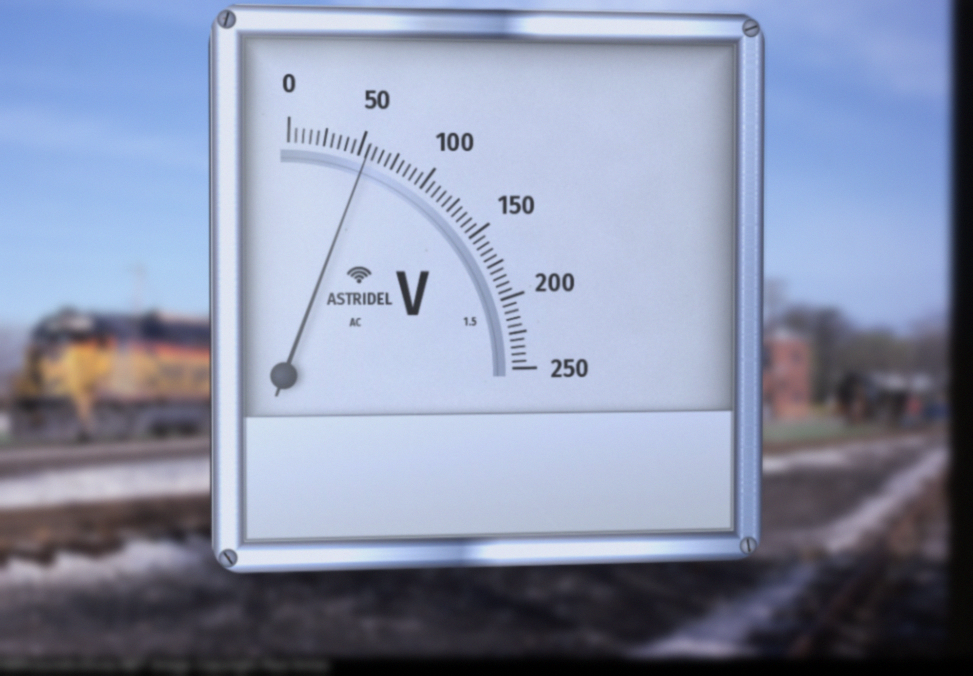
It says 55 V
